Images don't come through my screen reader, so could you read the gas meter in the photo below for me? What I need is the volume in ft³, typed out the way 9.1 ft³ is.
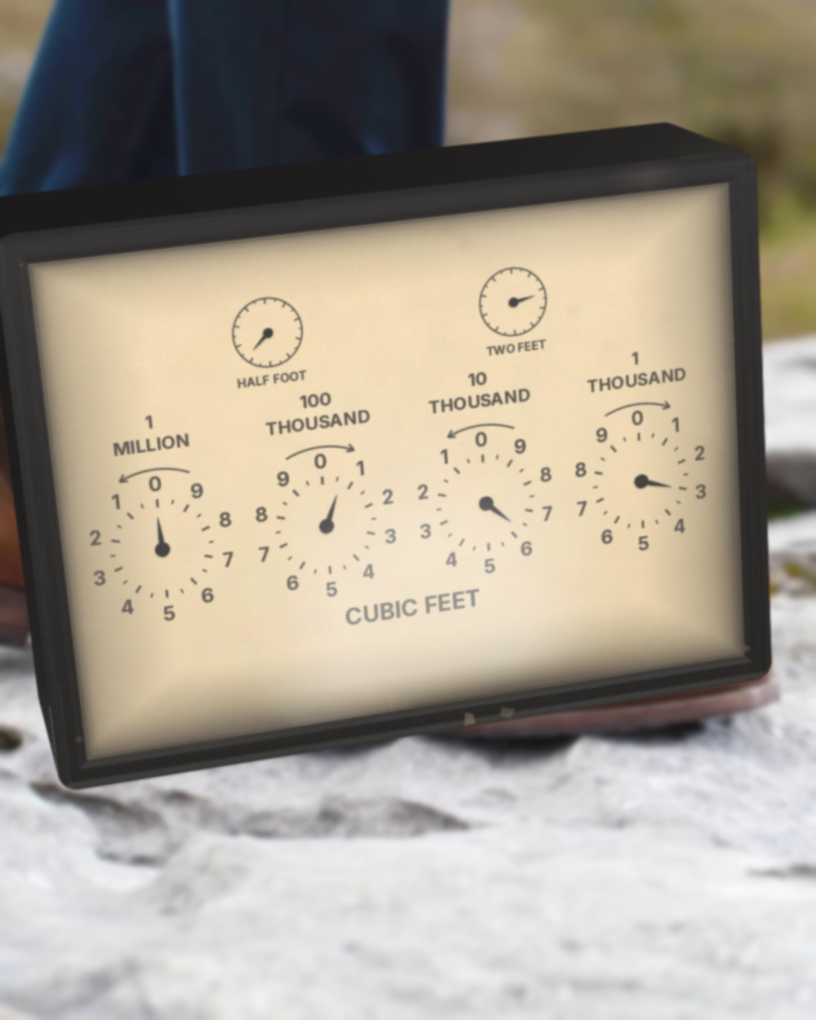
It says 6300 ft³
